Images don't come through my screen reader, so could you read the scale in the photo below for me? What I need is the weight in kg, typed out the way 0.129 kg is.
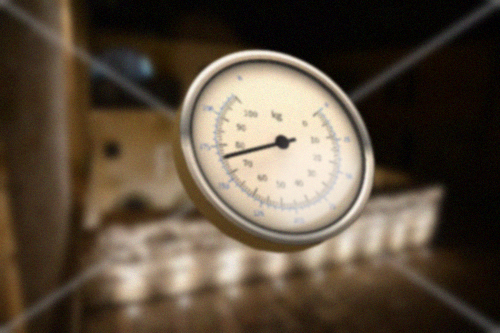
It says 75 kg
